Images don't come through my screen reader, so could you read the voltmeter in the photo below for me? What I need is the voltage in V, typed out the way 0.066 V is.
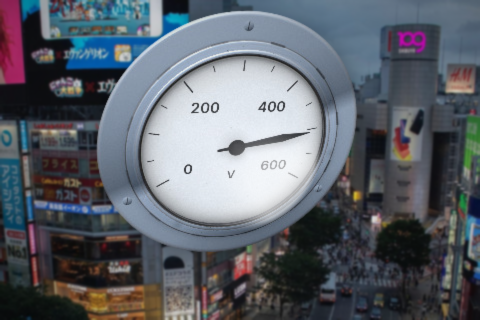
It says 500 V
